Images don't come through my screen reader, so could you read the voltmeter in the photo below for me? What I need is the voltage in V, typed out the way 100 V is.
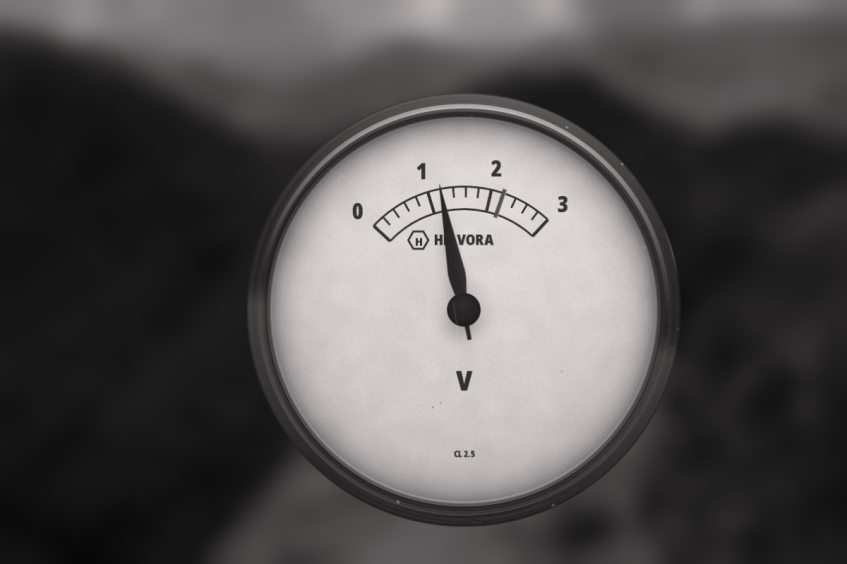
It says 1.2 V
